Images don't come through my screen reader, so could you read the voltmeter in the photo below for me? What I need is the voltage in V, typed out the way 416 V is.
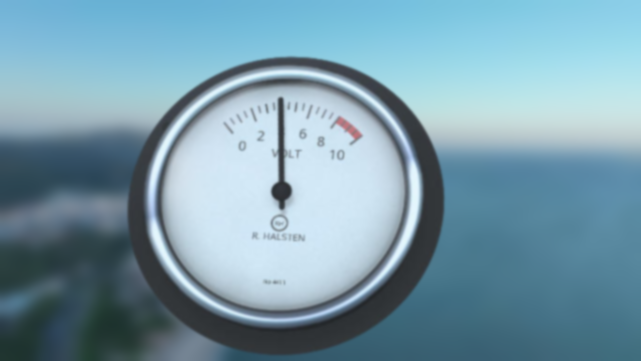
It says 4 V
